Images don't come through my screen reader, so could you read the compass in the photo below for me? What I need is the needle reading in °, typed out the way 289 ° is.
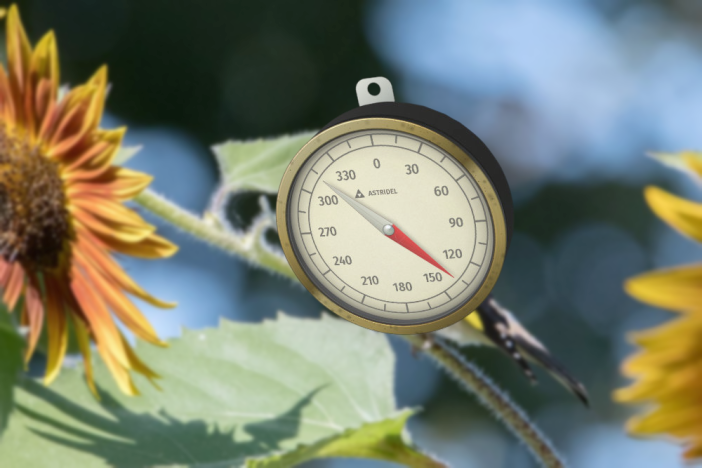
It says 135 °
